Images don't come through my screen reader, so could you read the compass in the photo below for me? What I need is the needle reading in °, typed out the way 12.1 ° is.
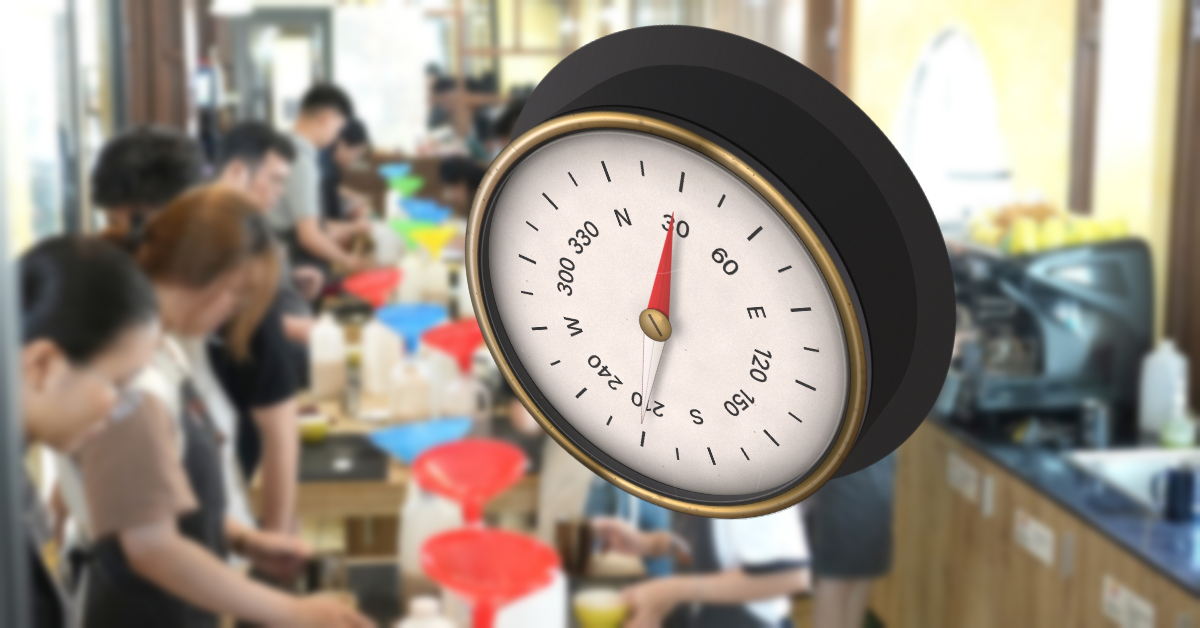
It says 30 °
